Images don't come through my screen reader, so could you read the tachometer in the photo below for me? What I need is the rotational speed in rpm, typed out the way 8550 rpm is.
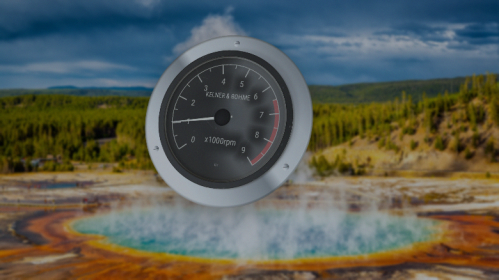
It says 1000 rpm
